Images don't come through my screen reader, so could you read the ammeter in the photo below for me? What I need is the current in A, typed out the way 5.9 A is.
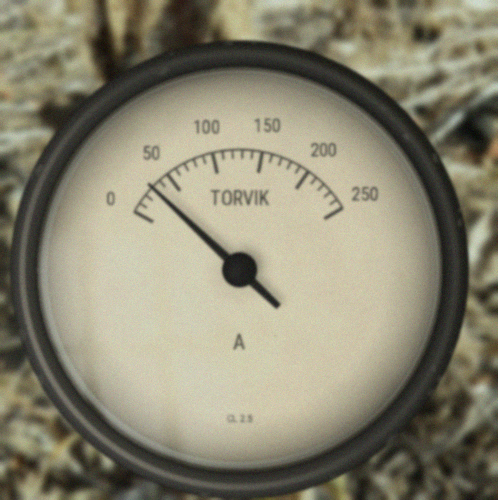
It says 30 A
